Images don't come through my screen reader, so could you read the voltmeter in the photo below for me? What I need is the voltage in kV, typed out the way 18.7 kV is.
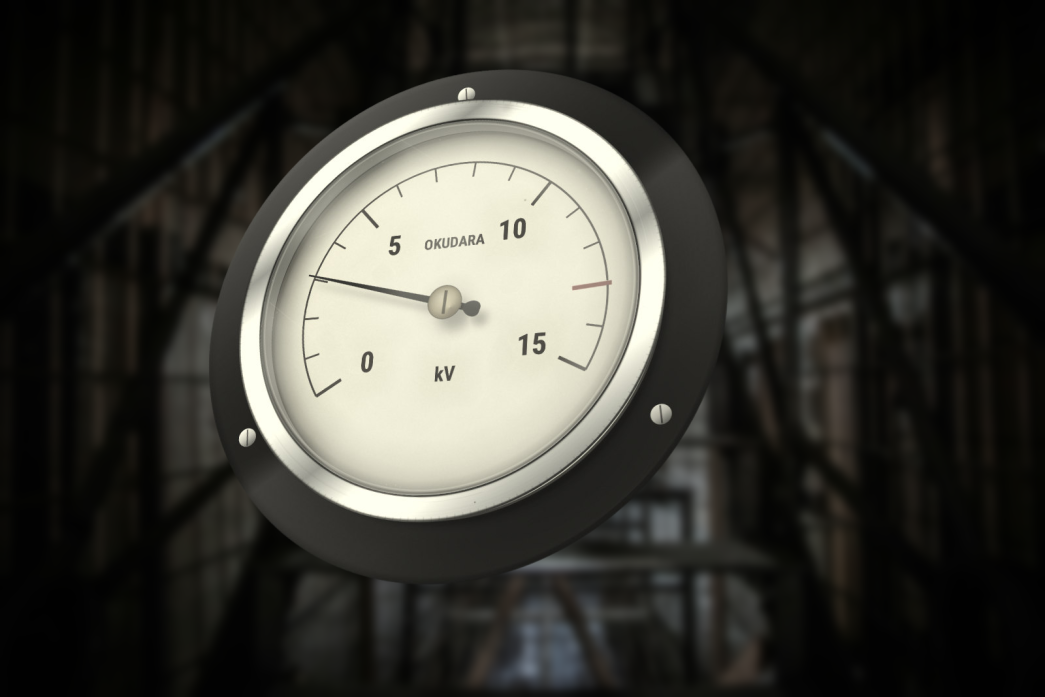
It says 3 kV
